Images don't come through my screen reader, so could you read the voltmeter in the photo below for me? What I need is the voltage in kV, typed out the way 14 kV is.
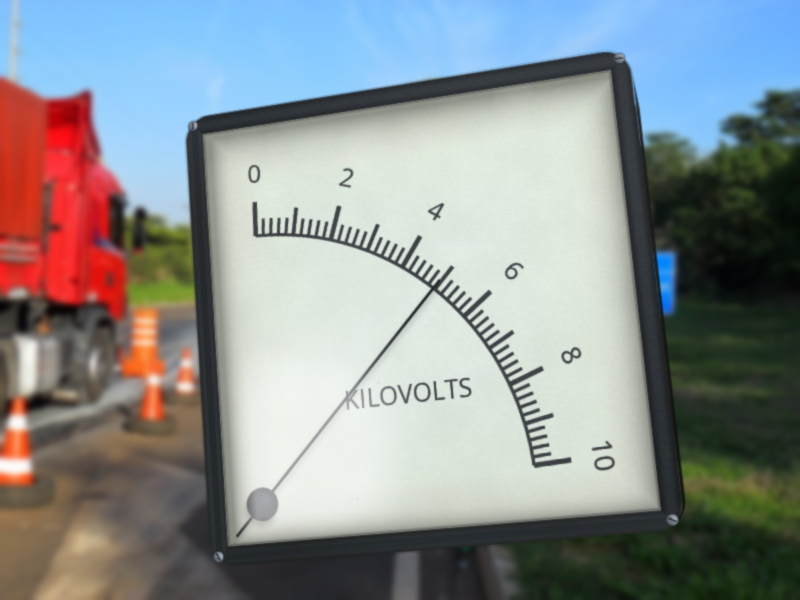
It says 5 kV
